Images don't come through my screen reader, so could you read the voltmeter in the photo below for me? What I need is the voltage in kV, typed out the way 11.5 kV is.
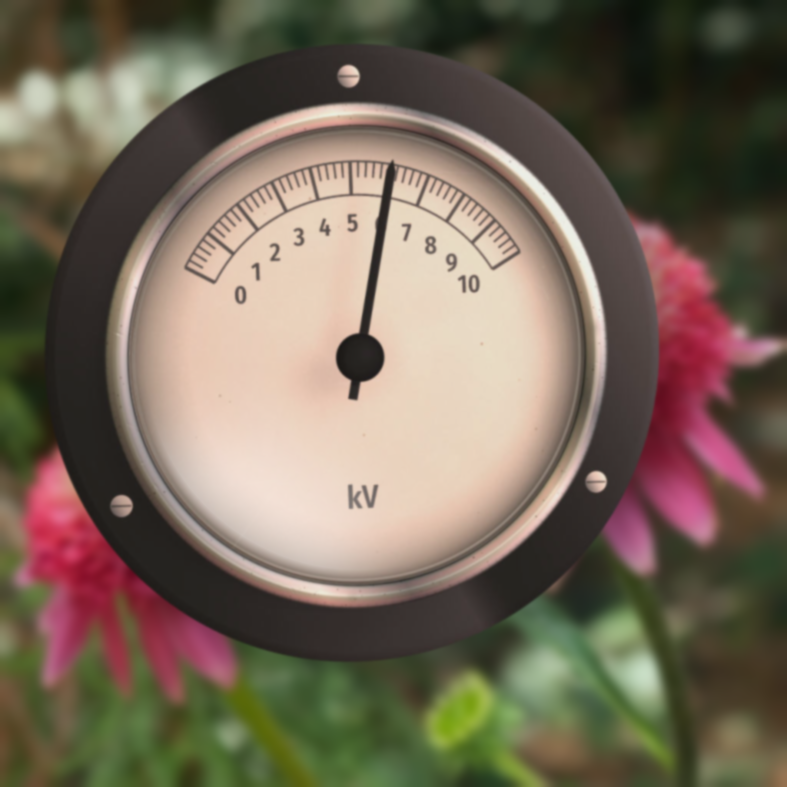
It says 6 kV
